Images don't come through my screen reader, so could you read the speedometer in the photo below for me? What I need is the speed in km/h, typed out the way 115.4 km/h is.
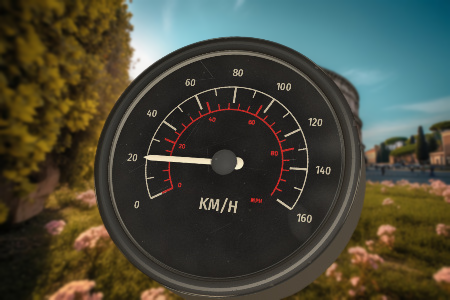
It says 20 km/h
